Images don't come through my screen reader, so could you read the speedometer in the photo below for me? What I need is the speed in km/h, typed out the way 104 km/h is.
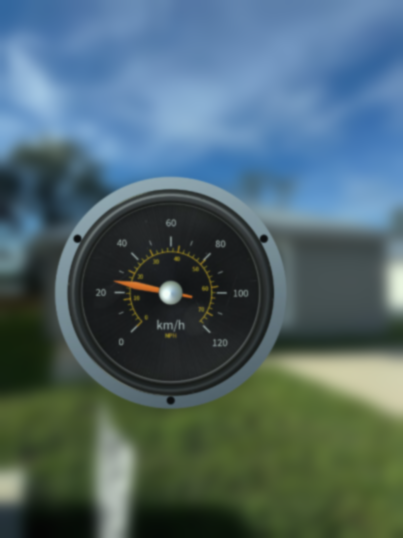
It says 25 km/h
